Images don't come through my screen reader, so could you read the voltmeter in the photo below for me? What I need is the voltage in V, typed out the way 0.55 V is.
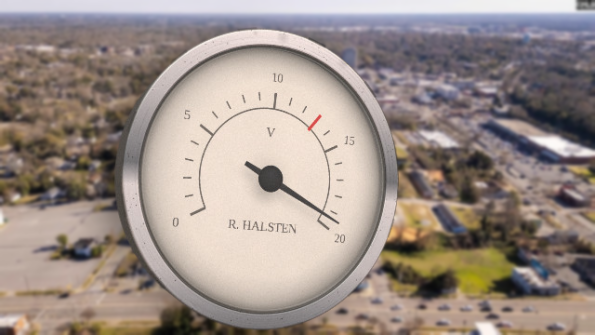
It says 19.5 V
